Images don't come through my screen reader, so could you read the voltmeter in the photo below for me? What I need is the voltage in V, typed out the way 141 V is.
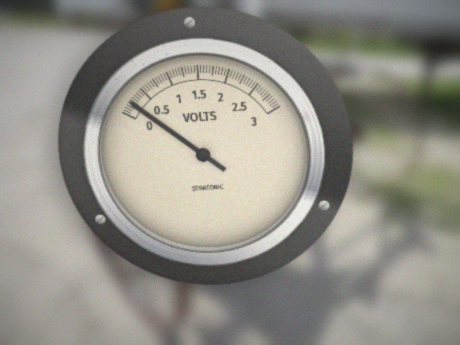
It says 0.25 V
